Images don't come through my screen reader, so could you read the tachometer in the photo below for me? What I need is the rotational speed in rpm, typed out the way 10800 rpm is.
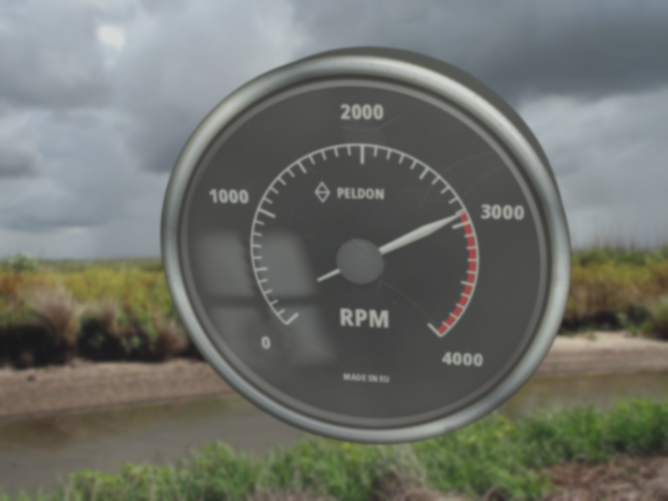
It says 2900 rpm
